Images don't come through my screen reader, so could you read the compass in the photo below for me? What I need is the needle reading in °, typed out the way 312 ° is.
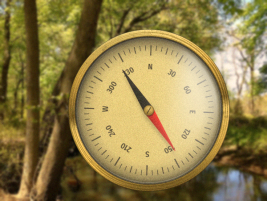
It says 145 °
